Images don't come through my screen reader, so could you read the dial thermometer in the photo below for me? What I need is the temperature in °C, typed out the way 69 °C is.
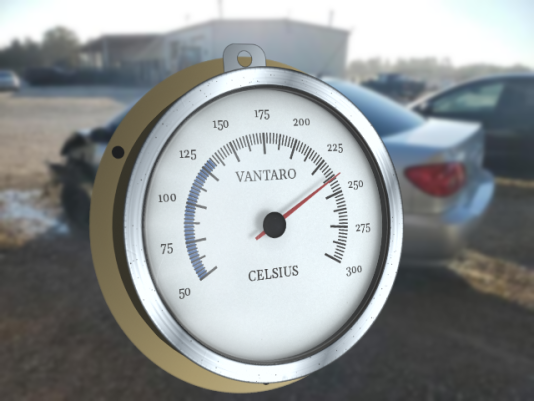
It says 237.5 °C
